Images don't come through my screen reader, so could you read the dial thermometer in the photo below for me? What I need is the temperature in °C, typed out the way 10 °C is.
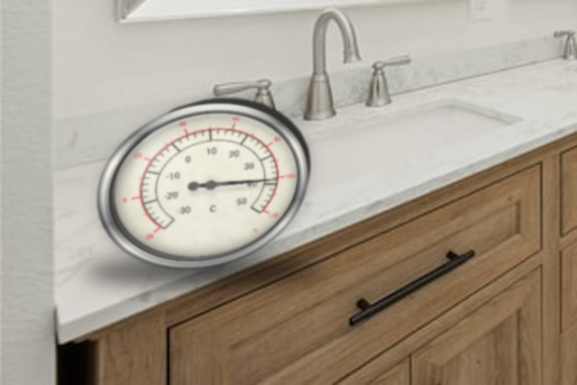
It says 38 °C
